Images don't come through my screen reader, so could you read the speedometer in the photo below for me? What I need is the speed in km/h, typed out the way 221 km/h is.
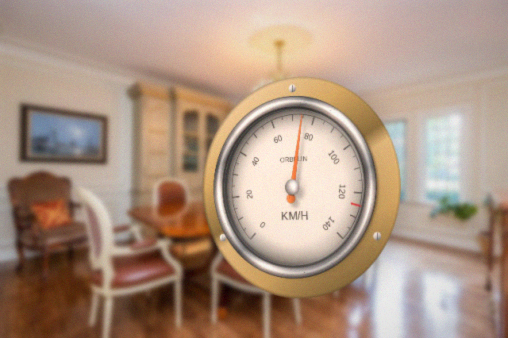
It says 75 km/h
